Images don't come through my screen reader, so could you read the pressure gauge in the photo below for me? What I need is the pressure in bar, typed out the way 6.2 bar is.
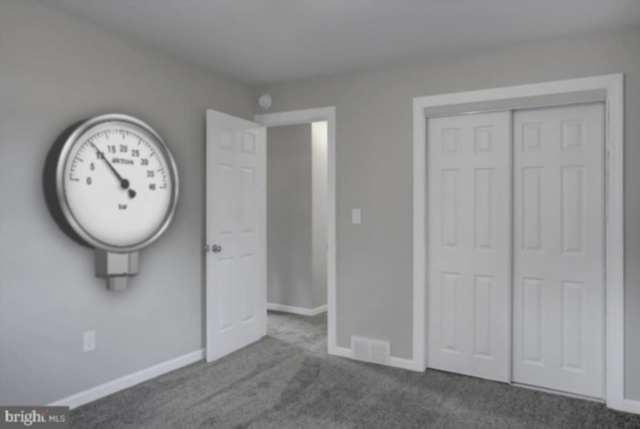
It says 10 bar
